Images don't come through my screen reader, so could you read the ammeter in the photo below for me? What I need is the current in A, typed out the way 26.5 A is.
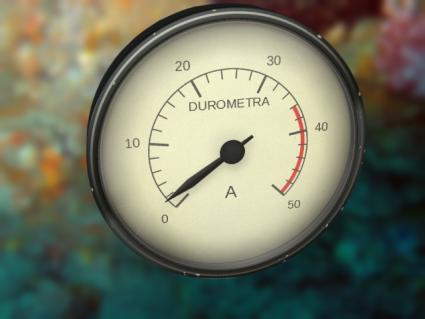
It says 2 A
